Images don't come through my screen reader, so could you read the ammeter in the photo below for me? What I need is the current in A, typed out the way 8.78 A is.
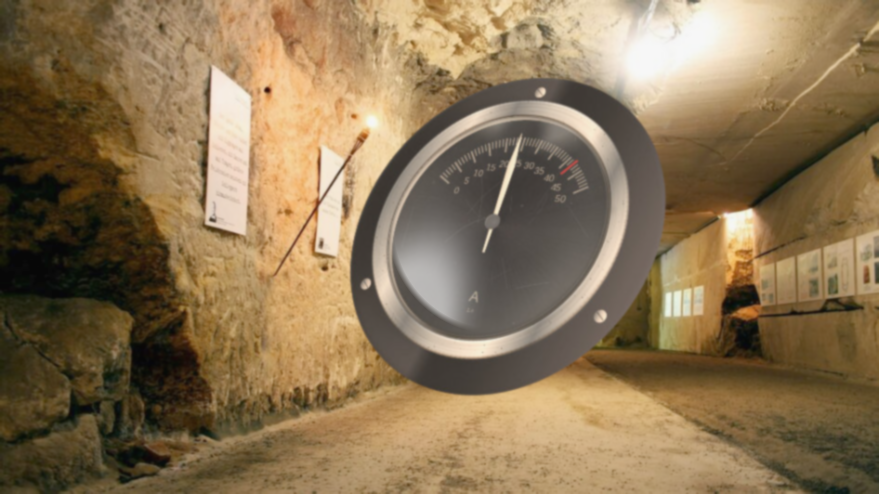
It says 25 A
